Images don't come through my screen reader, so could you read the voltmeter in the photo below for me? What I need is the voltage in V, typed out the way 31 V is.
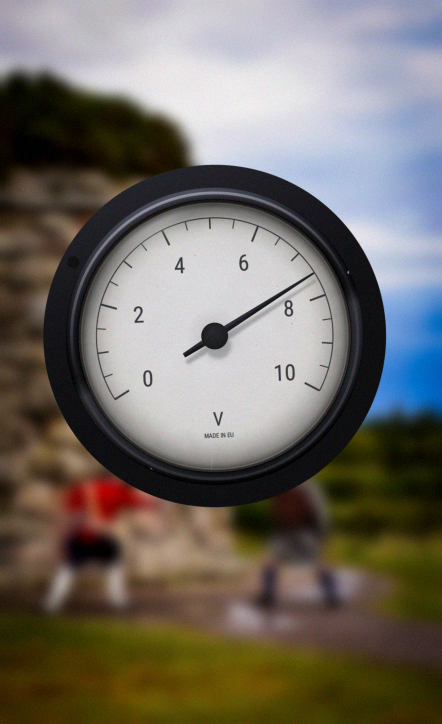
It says 7.5 V
